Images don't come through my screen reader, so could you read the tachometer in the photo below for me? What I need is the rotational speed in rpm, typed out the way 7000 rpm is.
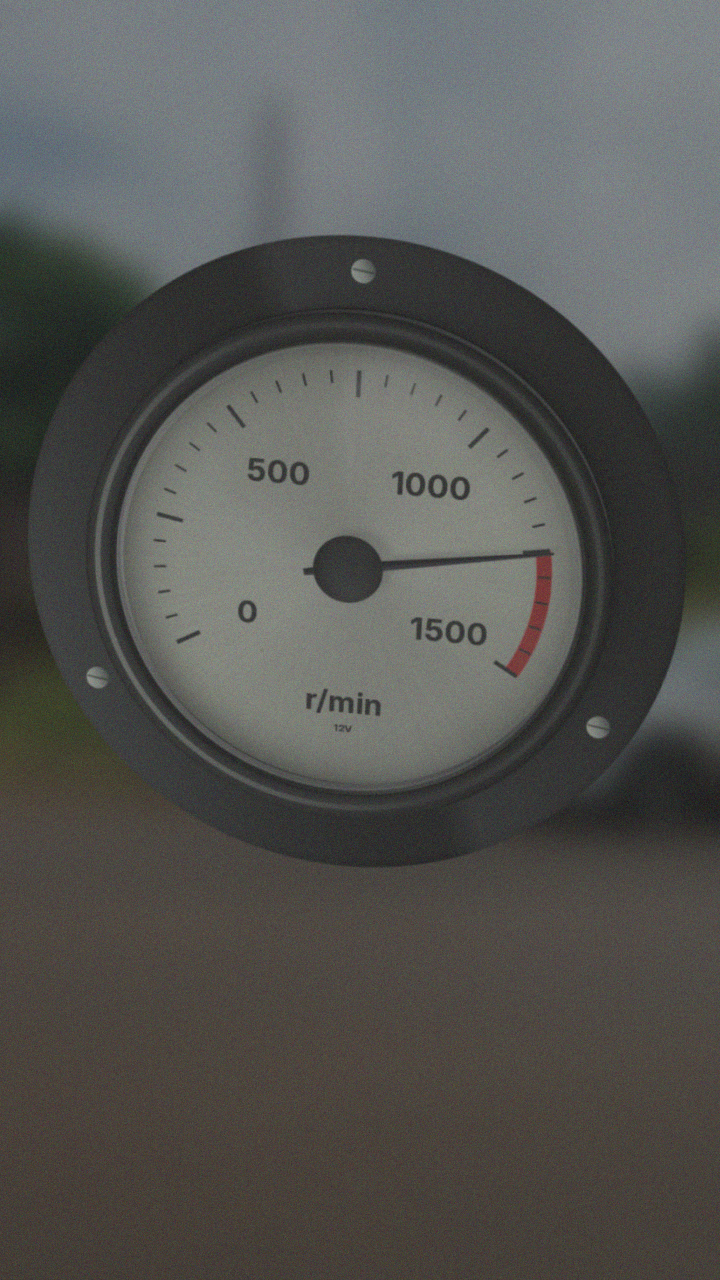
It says 1250 rpm
